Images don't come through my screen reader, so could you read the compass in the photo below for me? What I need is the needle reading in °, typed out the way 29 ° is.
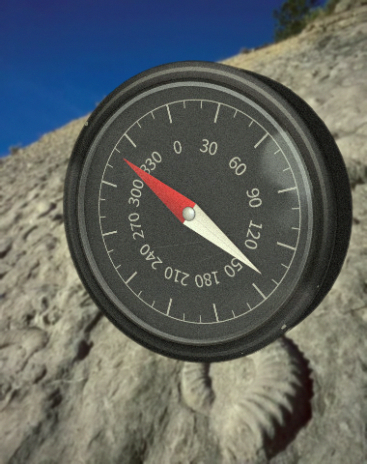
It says 320 °
